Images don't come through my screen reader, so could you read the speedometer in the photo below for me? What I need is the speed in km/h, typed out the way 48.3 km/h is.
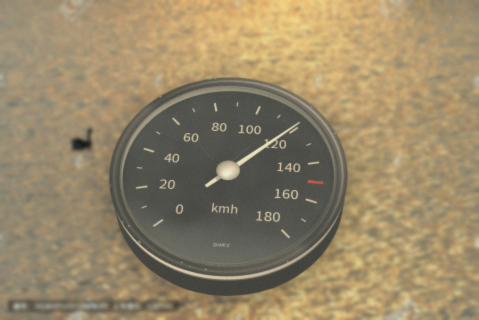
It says 120 km/h
